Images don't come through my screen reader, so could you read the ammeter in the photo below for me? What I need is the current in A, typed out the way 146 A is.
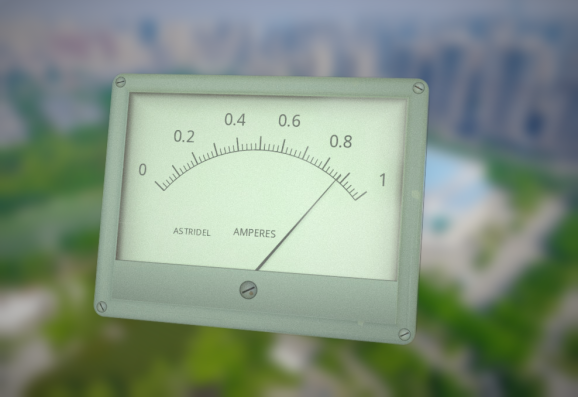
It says 0.88 A
